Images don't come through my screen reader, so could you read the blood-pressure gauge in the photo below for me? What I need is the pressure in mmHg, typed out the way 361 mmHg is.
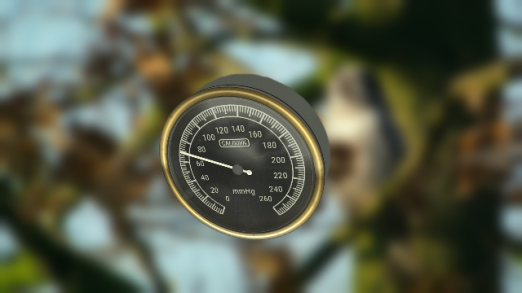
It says 70 mmHg
